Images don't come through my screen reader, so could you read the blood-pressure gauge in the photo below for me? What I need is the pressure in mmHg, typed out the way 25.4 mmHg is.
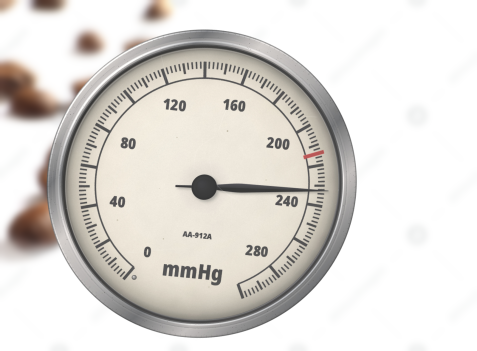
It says 232 mmHg
